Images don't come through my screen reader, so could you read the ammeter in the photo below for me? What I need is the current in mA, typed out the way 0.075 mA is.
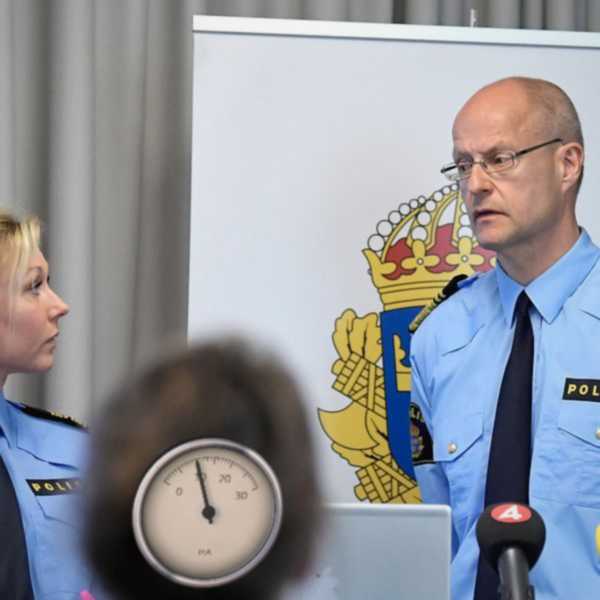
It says 10 mA
